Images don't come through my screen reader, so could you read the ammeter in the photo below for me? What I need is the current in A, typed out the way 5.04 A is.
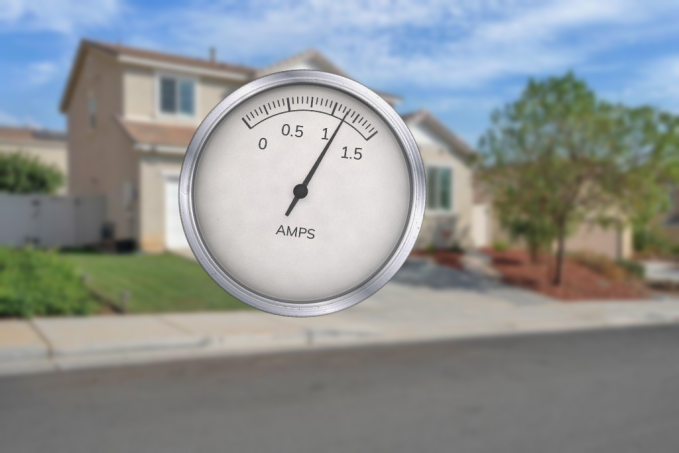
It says 1.15 A
